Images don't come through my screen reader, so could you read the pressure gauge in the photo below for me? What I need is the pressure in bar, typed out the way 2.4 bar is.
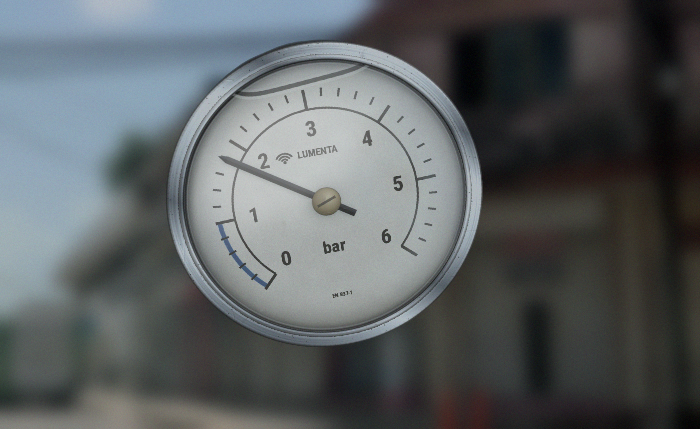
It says 1.8 bar
